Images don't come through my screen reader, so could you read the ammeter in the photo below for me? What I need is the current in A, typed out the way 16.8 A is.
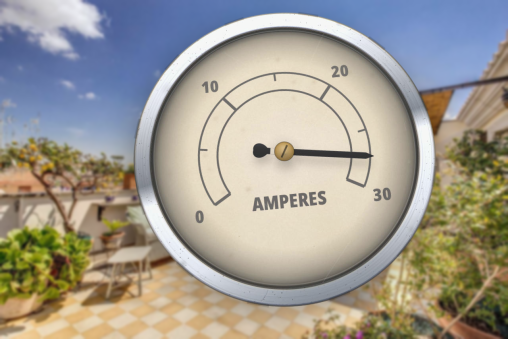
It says 27.5 A
